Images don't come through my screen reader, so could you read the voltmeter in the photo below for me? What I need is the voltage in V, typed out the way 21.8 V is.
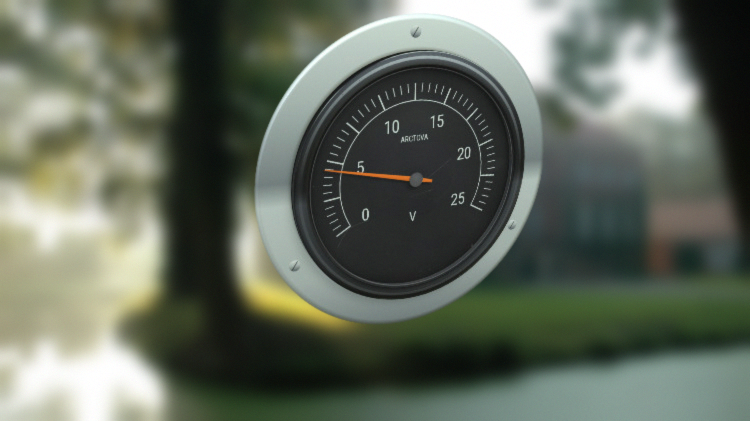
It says 4.5 V
